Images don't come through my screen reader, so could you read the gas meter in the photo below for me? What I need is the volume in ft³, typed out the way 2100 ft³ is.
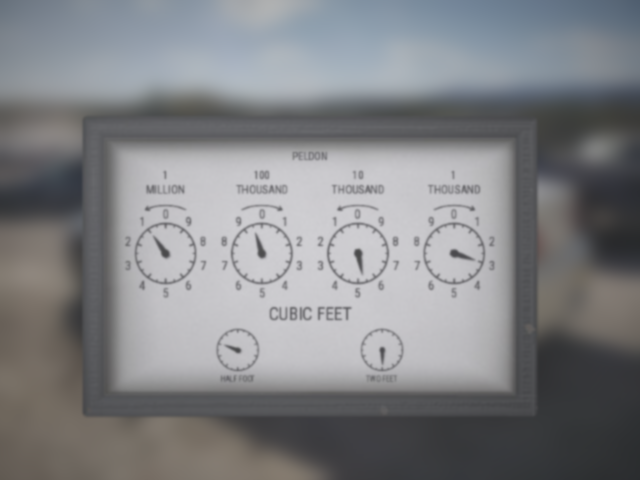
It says 95300 ft³
